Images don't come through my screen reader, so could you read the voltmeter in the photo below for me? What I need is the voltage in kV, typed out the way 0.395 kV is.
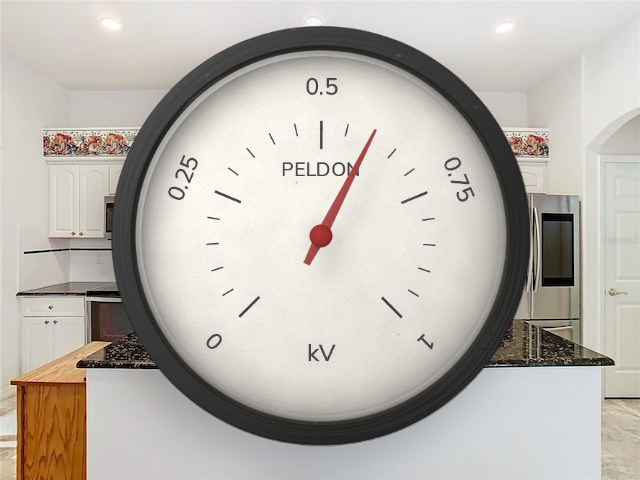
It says 0.6 kV
